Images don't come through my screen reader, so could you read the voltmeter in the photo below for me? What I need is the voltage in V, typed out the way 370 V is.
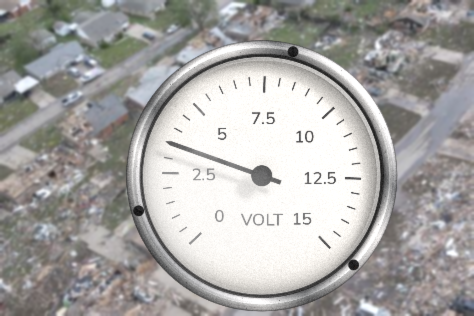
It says 3.5 V
